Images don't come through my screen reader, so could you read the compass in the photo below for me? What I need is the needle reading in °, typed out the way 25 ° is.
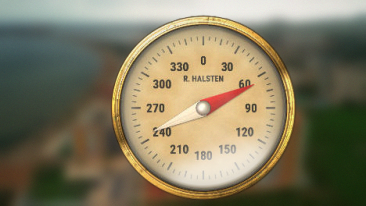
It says 65 °
